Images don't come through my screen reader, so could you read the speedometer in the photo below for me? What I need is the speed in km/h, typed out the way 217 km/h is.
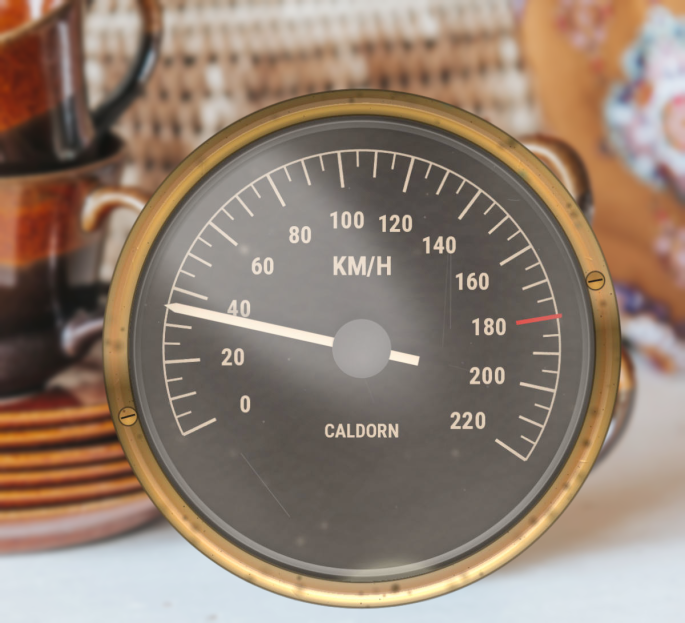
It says 35 km/h
